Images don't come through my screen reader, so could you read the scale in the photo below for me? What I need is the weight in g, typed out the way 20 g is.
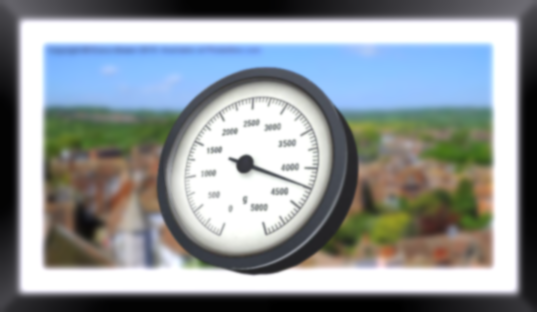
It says 4250 g
